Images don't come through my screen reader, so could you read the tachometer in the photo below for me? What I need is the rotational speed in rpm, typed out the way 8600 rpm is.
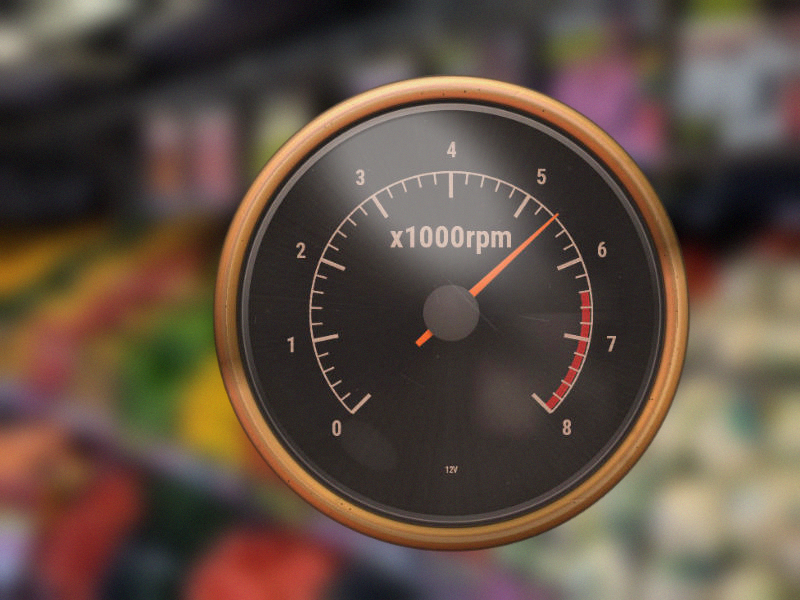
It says 5400 rpm
